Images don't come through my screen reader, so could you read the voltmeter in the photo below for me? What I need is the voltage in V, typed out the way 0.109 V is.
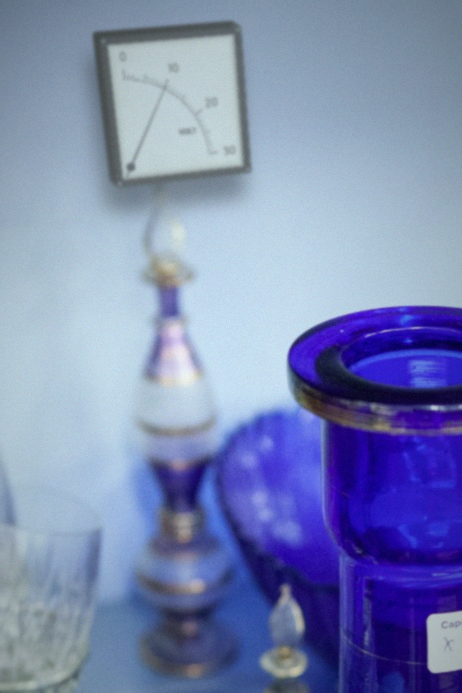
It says 10 V
